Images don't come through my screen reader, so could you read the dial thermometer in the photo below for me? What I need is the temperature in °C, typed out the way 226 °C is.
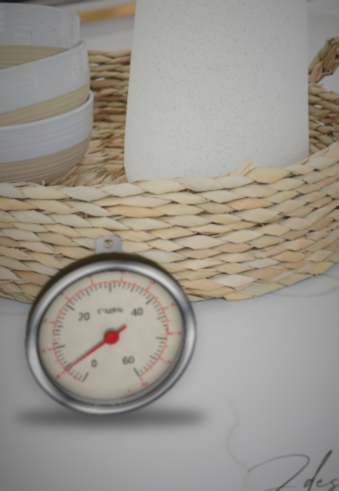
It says 5 °C
